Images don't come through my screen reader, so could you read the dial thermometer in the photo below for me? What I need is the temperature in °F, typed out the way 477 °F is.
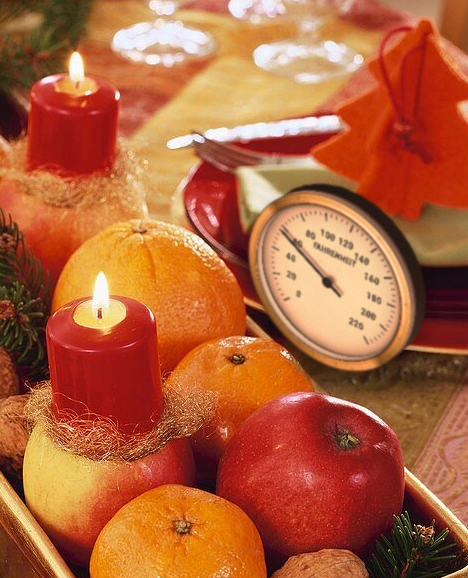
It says 60 °F
